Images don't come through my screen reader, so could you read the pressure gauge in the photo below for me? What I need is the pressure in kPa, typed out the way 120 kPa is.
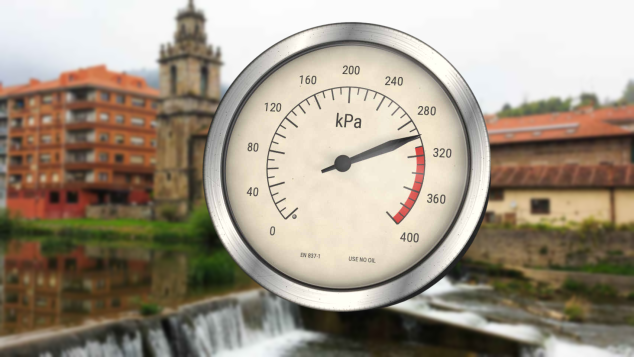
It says 300 kPa
